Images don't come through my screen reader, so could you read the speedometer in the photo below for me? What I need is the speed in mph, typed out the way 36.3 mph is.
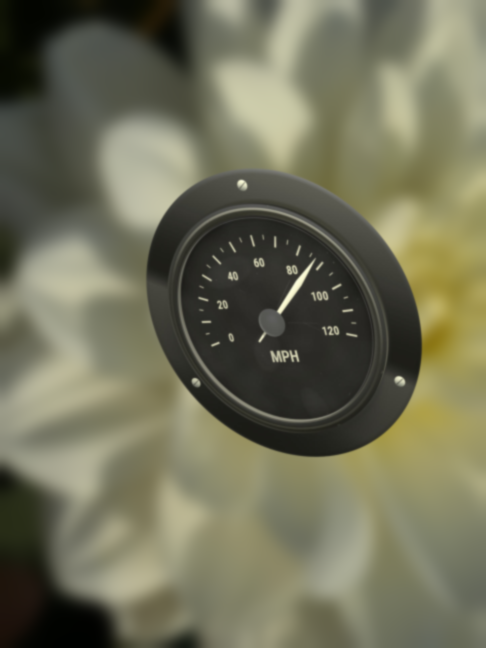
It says 87.5 mph
